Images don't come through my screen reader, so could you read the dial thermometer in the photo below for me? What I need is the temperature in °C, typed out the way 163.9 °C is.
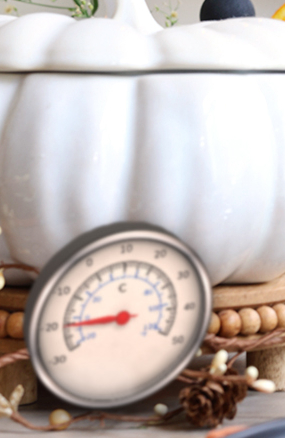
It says -20 °C
